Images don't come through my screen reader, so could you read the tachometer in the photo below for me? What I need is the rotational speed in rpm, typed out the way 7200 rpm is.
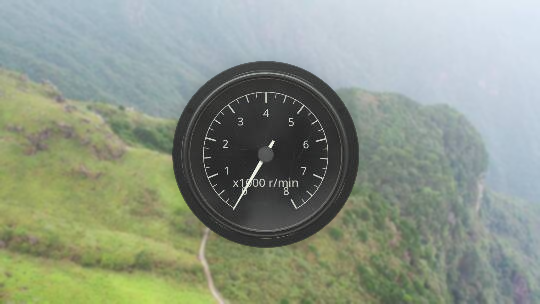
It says 0 rpm
